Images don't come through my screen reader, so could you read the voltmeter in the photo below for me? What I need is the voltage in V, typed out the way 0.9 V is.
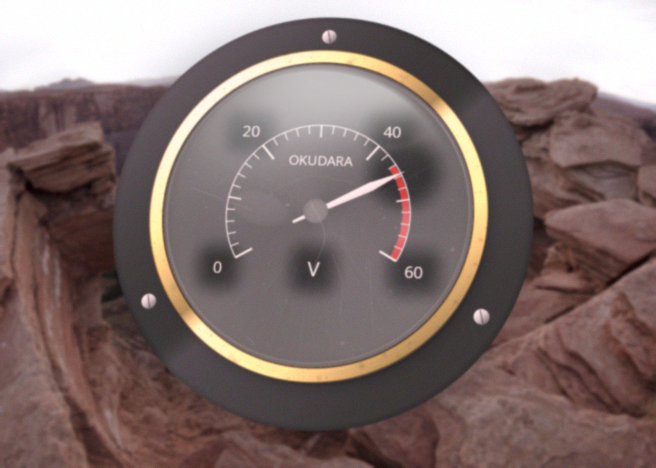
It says 46 V
